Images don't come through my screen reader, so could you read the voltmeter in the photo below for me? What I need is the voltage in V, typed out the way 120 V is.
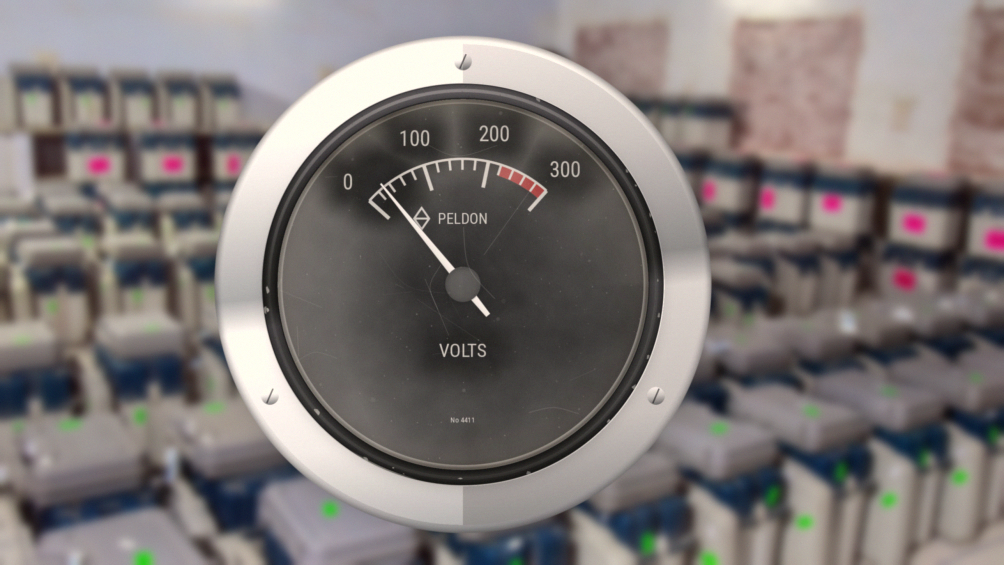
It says 30 V
